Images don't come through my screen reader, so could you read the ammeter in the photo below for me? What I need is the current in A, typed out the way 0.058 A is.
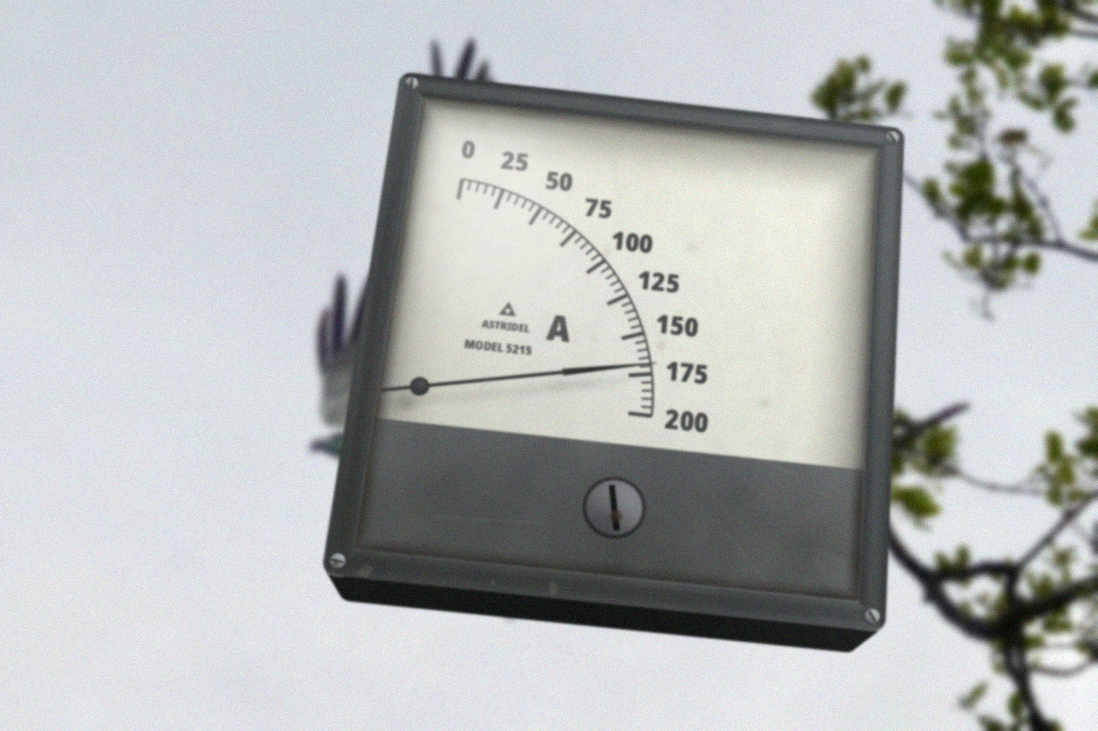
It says 170 A
